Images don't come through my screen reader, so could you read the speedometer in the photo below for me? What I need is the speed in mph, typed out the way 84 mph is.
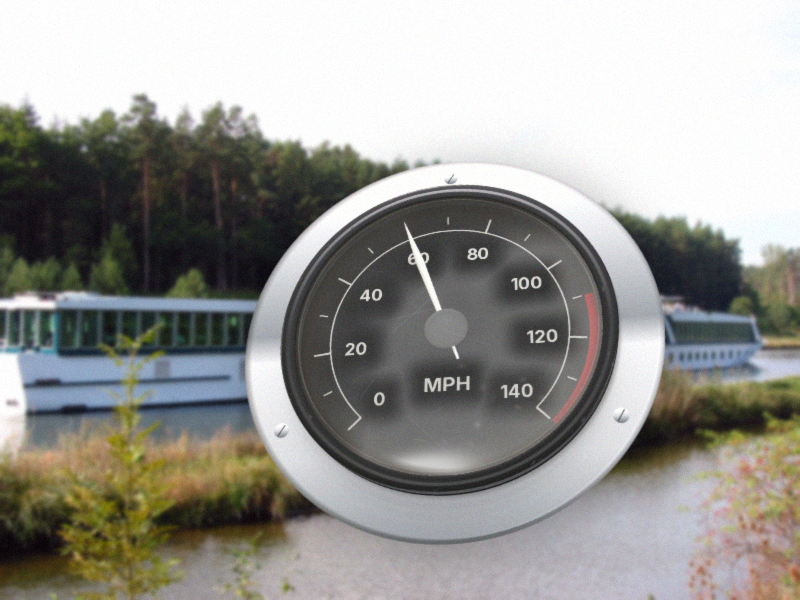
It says 60 mph
